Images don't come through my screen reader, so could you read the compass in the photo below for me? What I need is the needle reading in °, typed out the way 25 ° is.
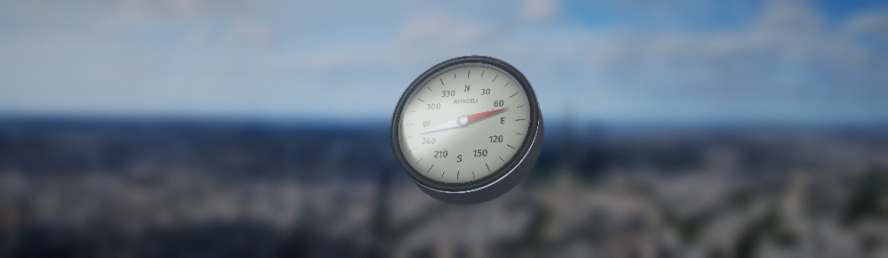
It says 75 °
